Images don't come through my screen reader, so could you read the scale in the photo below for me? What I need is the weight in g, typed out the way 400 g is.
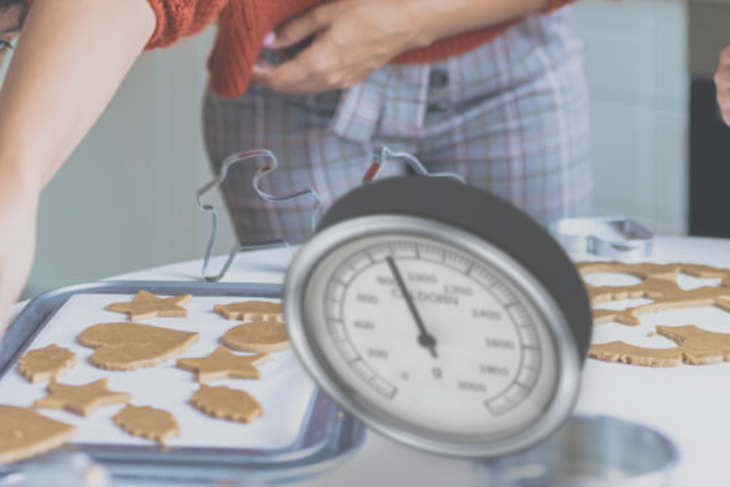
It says 900 g
